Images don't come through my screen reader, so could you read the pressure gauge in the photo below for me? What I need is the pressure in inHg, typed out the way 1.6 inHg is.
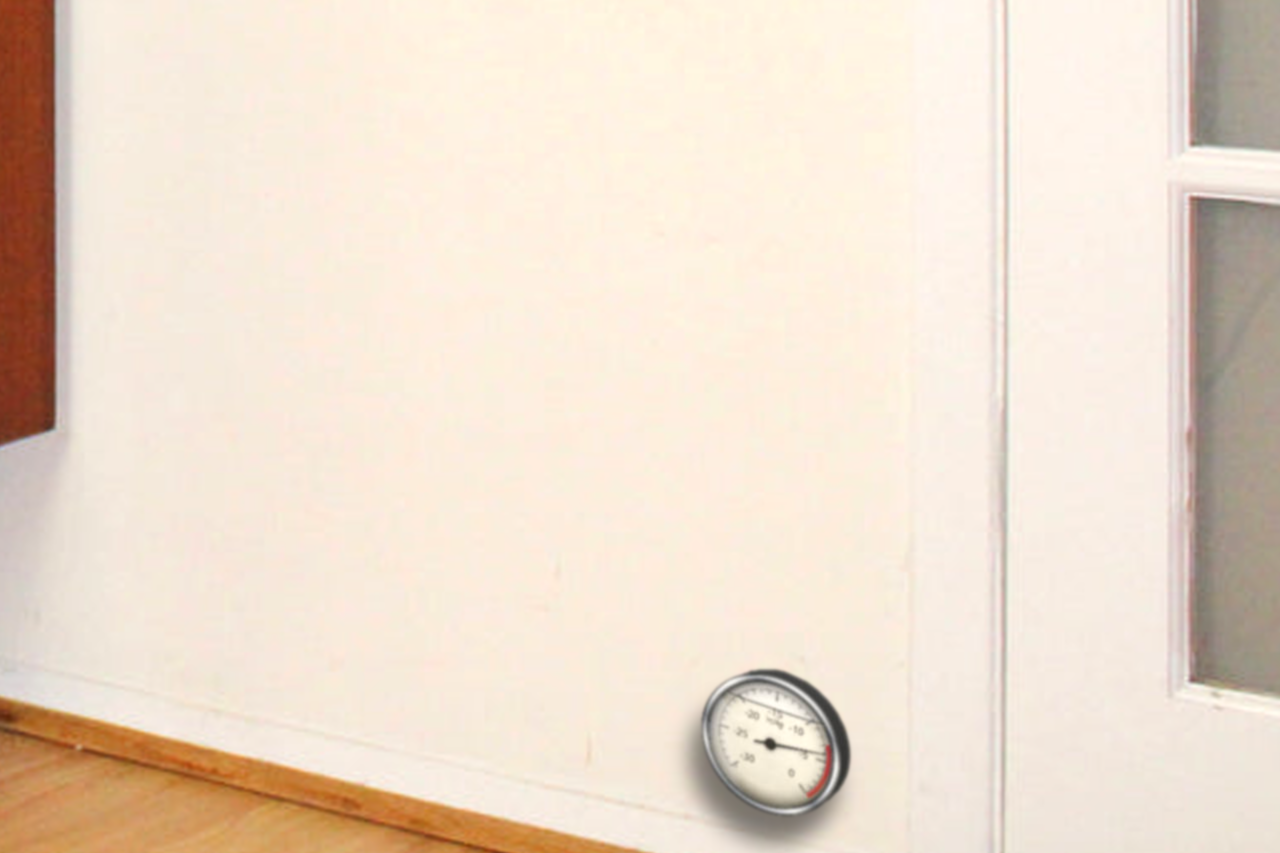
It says -6 inHg
